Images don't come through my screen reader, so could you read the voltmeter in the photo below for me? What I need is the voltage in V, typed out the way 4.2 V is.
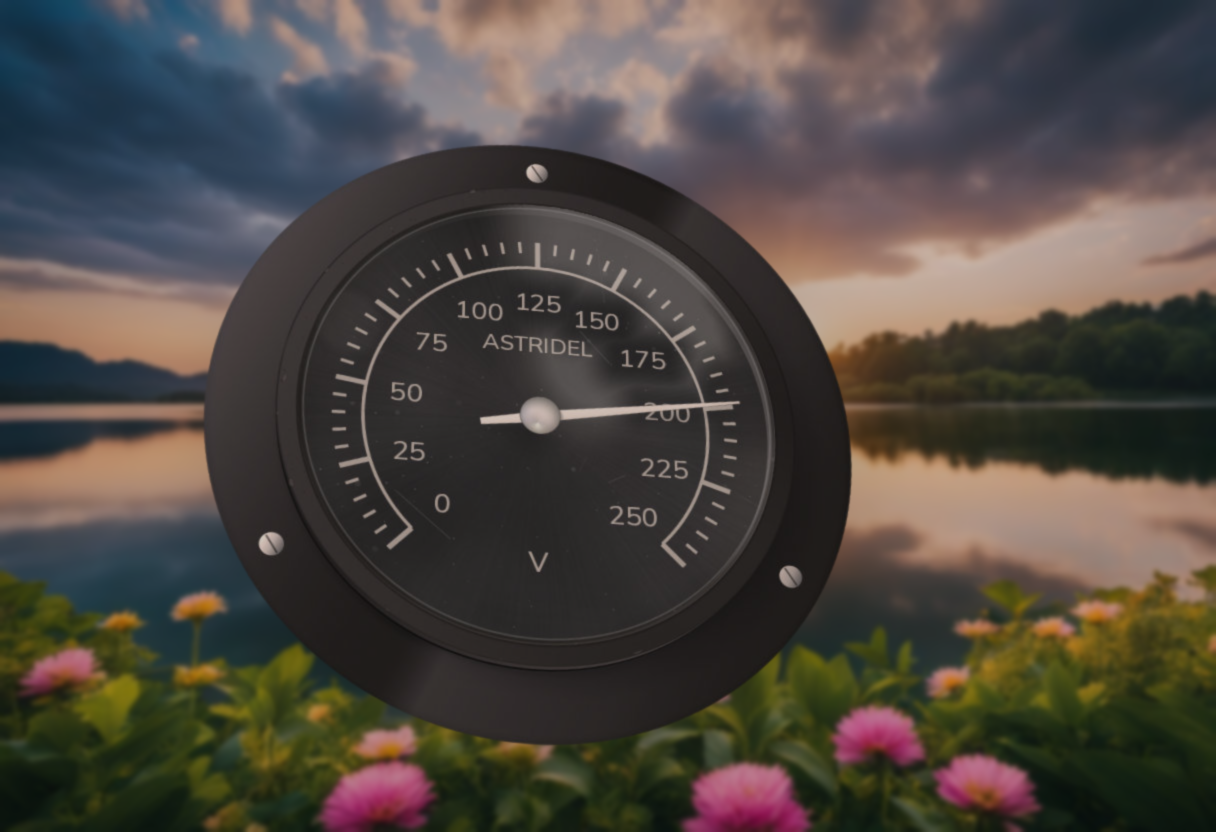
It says 200 V
